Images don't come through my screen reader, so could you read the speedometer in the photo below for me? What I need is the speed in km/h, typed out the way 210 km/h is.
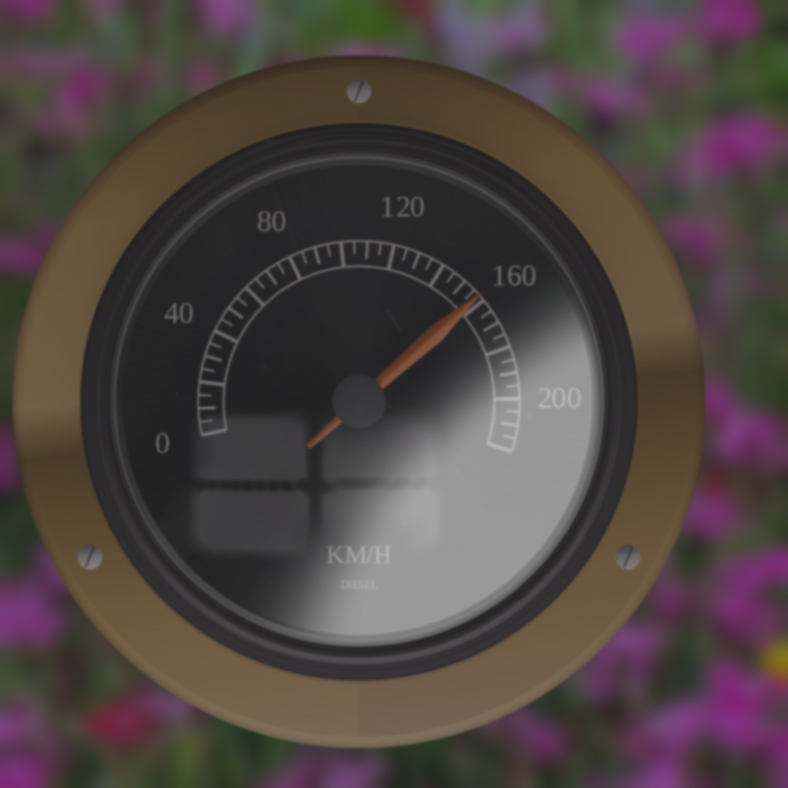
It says 157.5 km/h
